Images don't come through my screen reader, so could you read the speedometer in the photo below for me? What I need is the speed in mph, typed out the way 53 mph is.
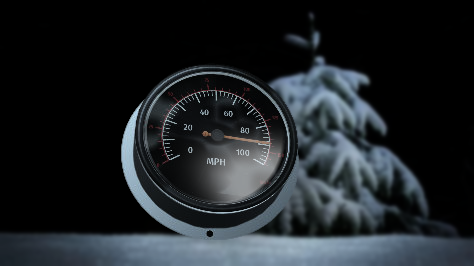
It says 90 mph
